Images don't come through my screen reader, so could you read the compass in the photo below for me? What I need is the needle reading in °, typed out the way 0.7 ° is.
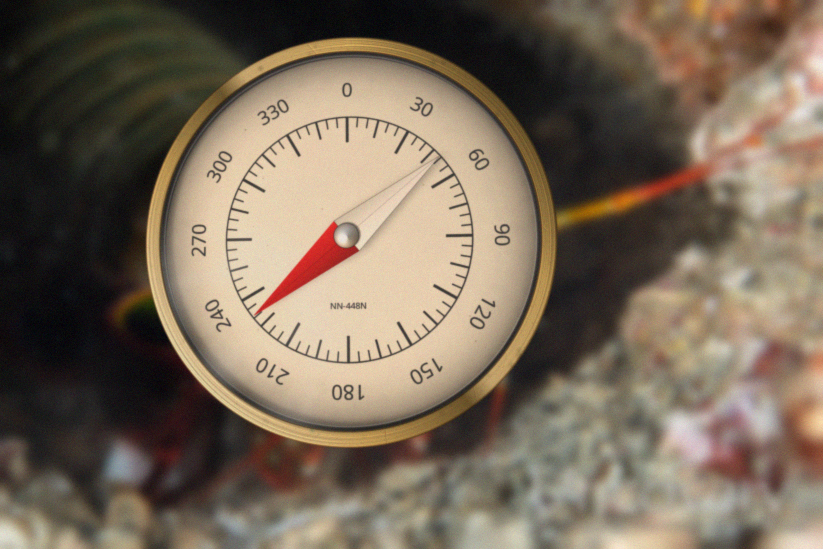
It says 230 °
